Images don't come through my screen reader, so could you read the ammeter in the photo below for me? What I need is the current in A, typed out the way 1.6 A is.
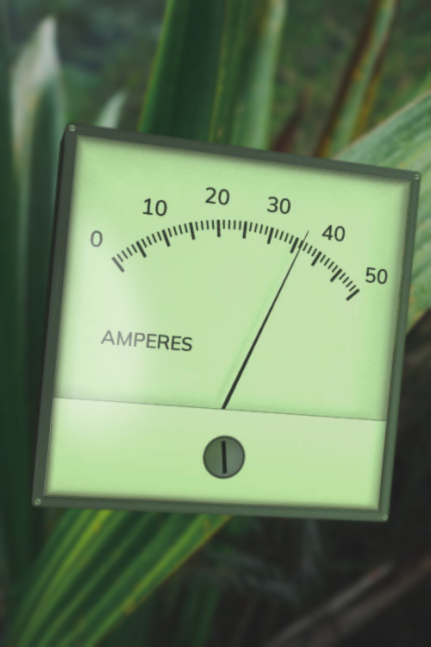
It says 36 A
